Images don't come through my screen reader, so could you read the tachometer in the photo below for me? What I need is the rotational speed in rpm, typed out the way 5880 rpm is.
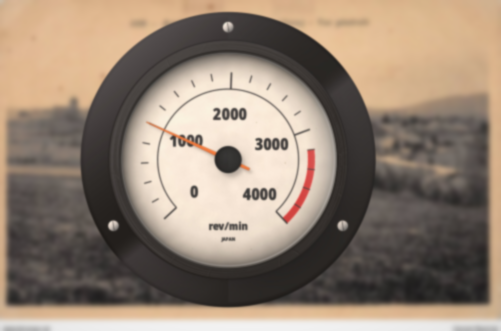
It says 1000 rpm
